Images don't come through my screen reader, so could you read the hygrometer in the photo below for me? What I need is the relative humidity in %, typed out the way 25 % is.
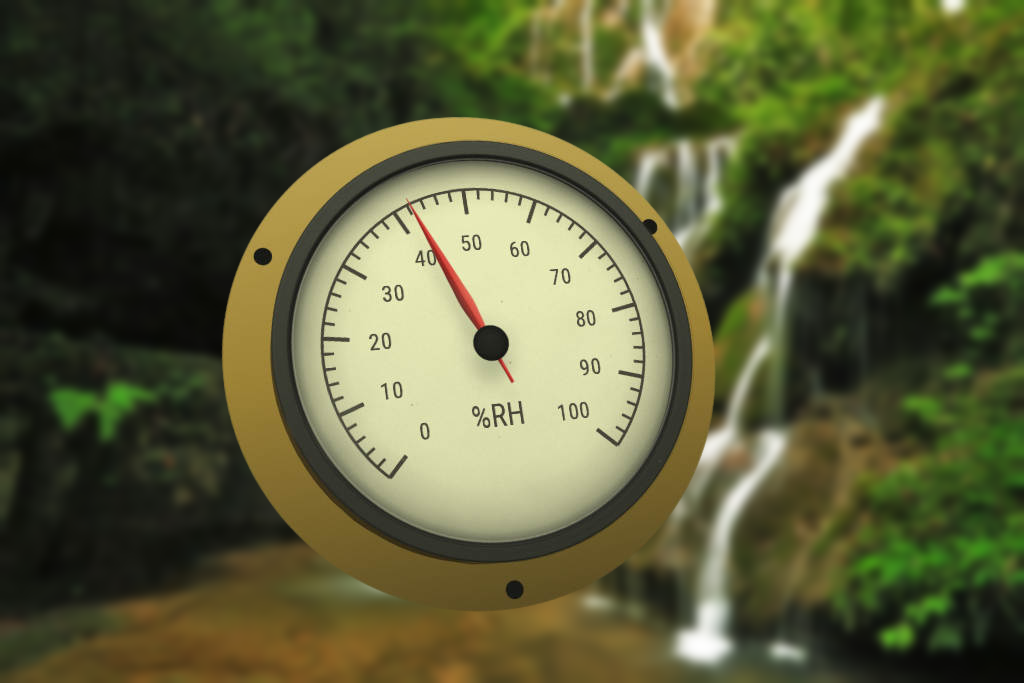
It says 42 %
